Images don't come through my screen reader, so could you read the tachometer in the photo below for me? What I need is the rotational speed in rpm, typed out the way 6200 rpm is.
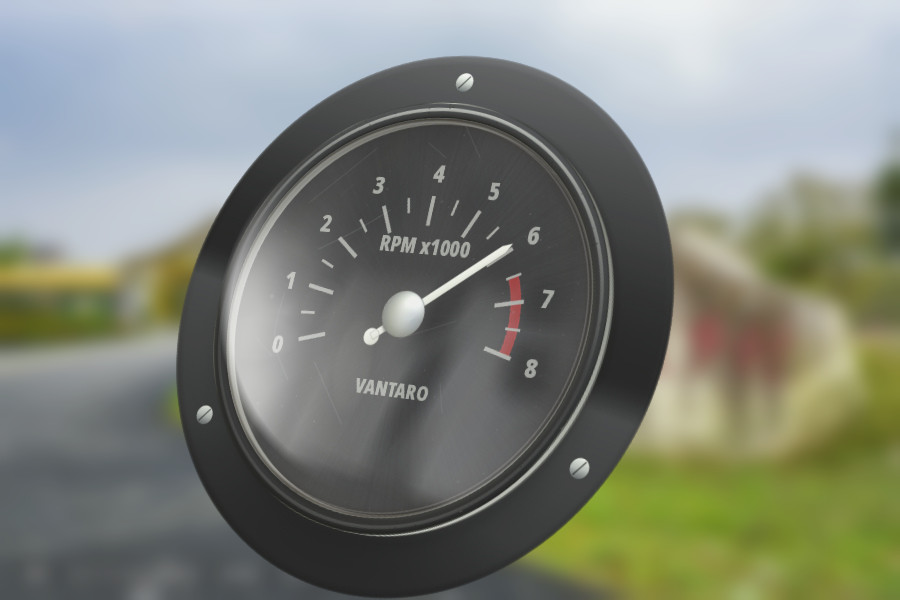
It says 6000 rpm
